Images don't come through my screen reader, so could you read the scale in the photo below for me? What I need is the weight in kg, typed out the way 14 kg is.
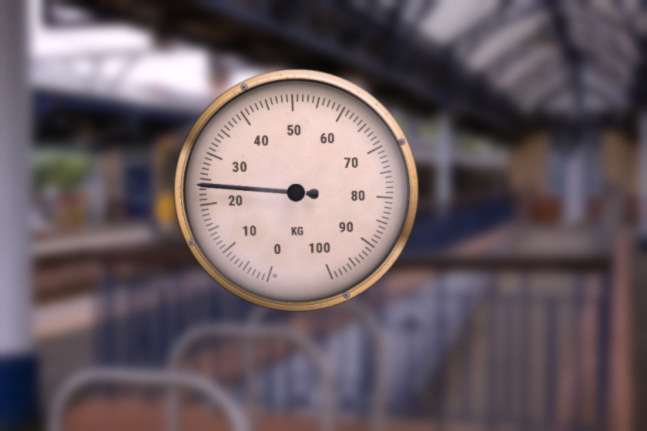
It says 24 kg
